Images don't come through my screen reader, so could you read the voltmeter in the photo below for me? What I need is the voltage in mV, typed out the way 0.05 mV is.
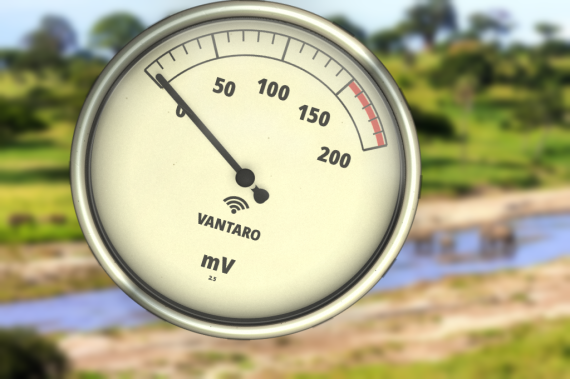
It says 5 mV
